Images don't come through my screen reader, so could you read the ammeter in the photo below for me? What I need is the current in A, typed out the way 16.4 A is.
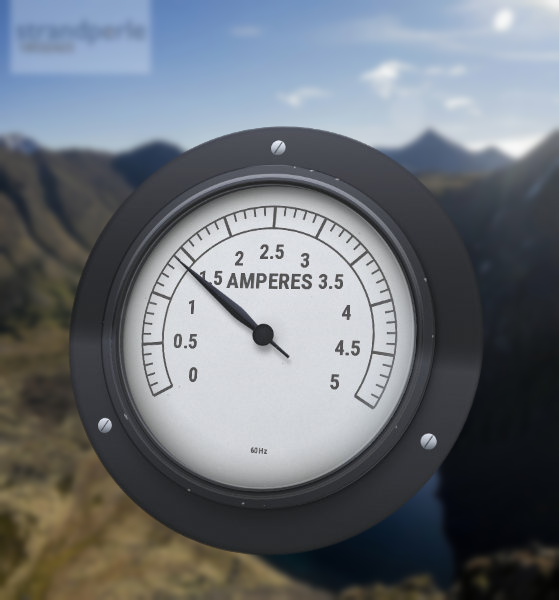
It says 1.4 A
